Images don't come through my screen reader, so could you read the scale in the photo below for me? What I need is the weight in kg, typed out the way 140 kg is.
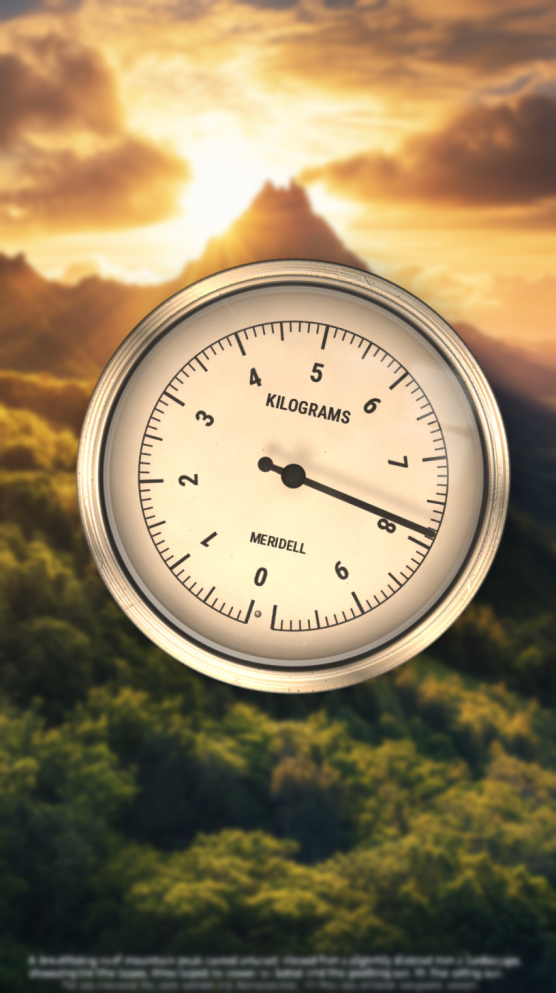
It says 7.85 kg
